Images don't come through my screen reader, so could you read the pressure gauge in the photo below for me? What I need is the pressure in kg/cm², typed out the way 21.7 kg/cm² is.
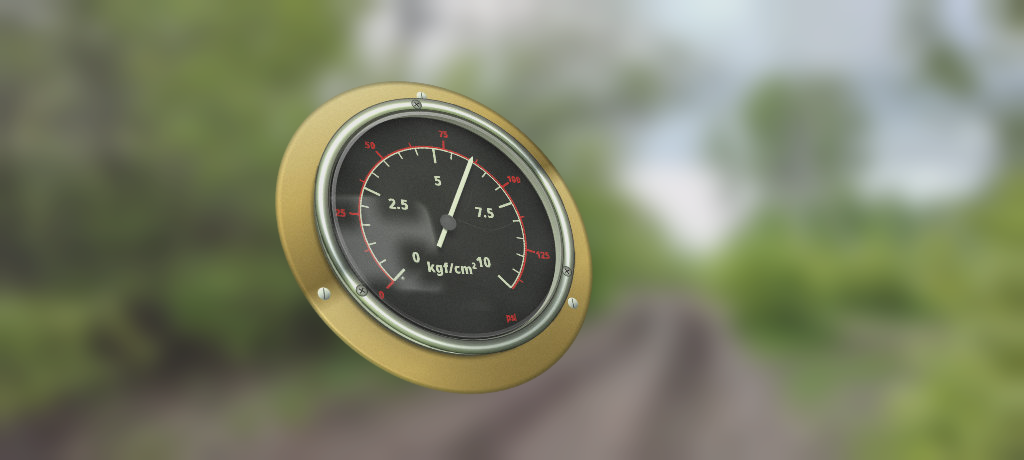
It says 6 kg/cm²
